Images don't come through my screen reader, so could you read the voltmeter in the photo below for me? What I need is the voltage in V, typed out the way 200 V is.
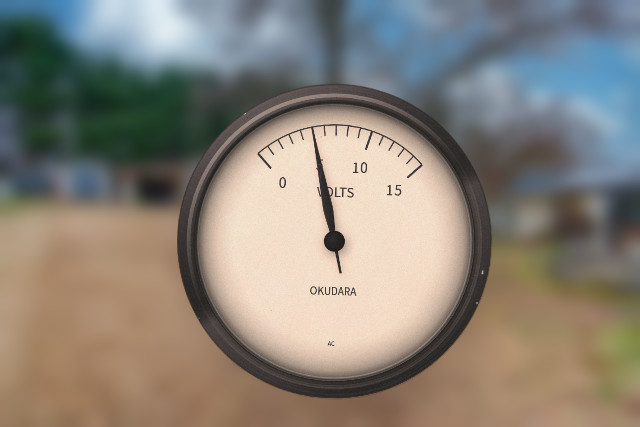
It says 5 V
